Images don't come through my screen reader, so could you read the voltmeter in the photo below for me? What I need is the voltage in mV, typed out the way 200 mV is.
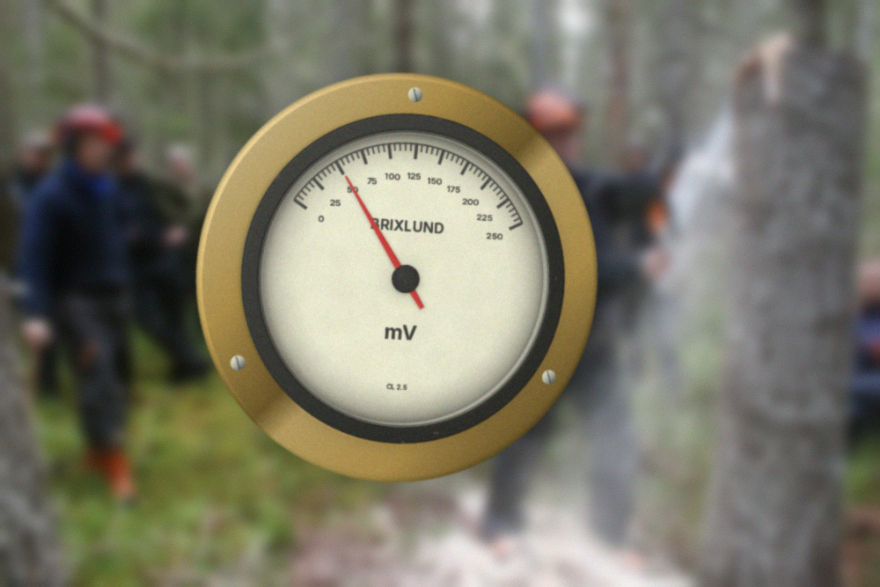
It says 50 mV
